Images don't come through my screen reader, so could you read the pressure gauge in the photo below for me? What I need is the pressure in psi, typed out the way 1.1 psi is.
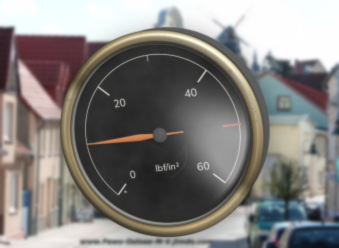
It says 10 psi
